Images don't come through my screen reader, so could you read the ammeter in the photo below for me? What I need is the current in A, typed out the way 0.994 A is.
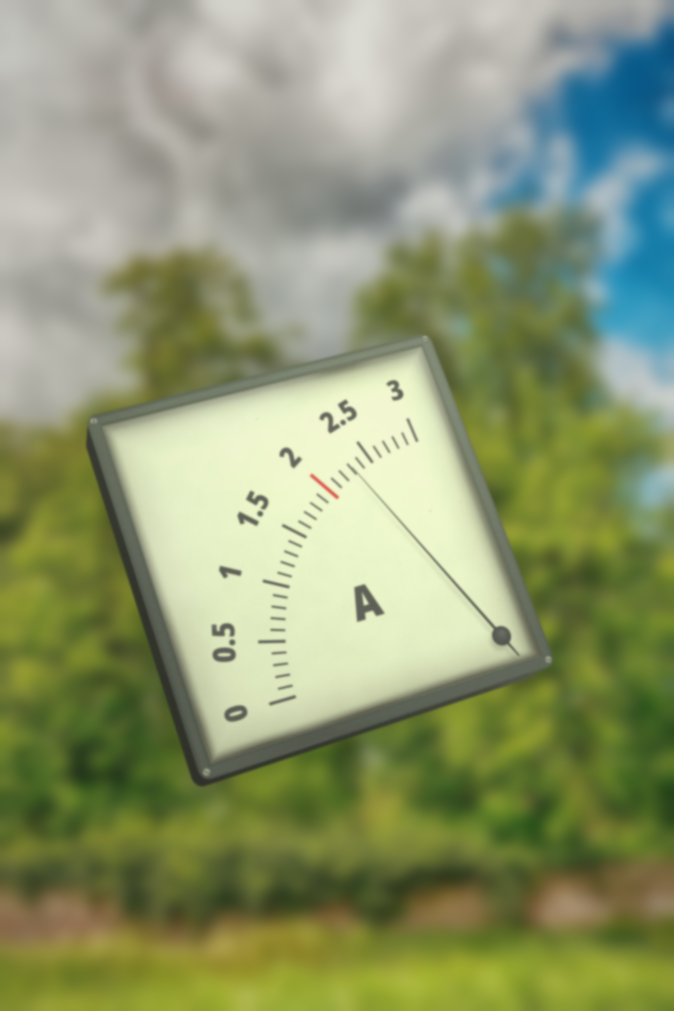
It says 2.3 A
